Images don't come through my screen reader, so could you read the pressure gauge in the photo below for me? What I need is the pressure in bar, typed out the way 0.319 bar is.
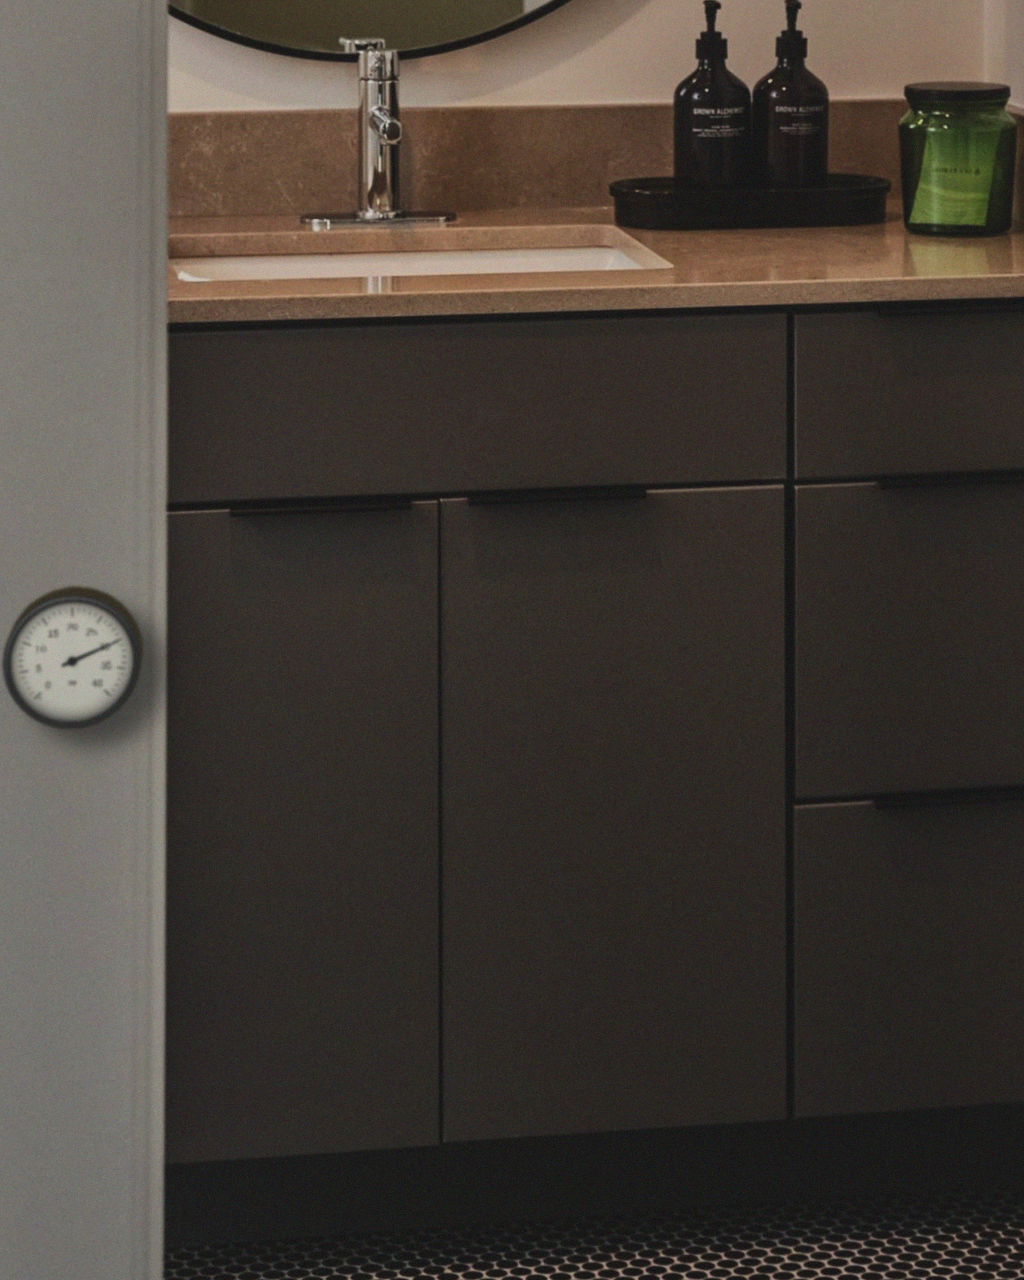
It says 30 bar
